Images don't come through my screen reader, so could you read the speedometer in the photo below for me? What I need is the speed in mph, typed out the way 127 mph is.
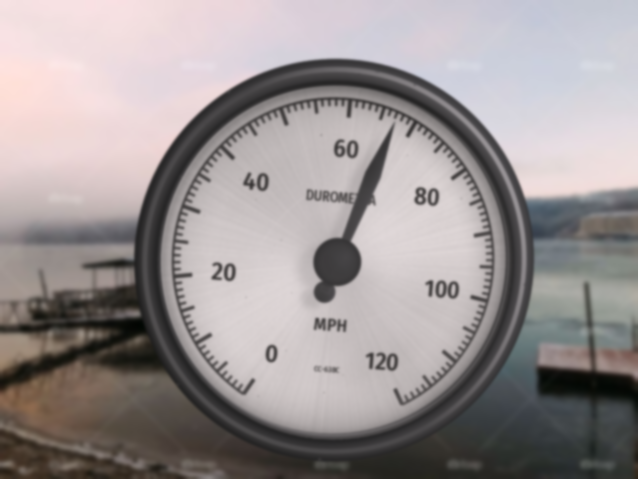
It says 67 mph
